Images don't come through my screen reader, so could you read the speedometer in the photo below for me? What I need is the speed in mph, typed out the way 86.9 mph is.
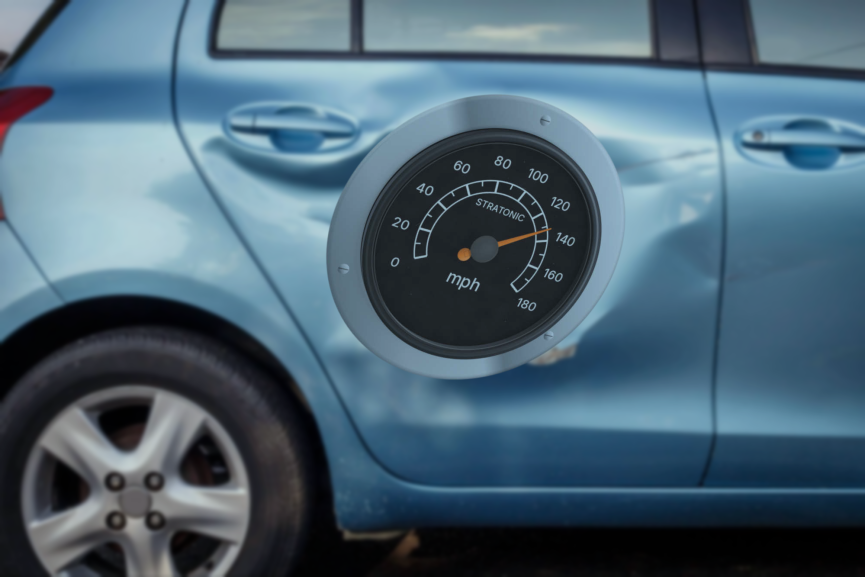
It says 130 mph
